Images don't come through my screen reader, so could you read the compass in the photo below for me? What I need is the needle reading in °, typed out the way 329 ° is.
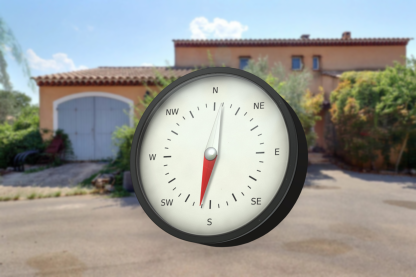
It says 190 °
